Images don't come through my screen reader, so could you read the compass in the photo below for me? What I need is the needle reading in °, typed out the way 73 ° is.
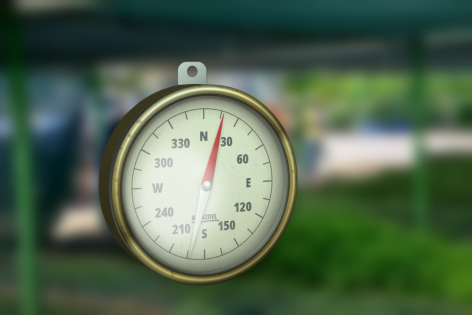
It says 15 °
